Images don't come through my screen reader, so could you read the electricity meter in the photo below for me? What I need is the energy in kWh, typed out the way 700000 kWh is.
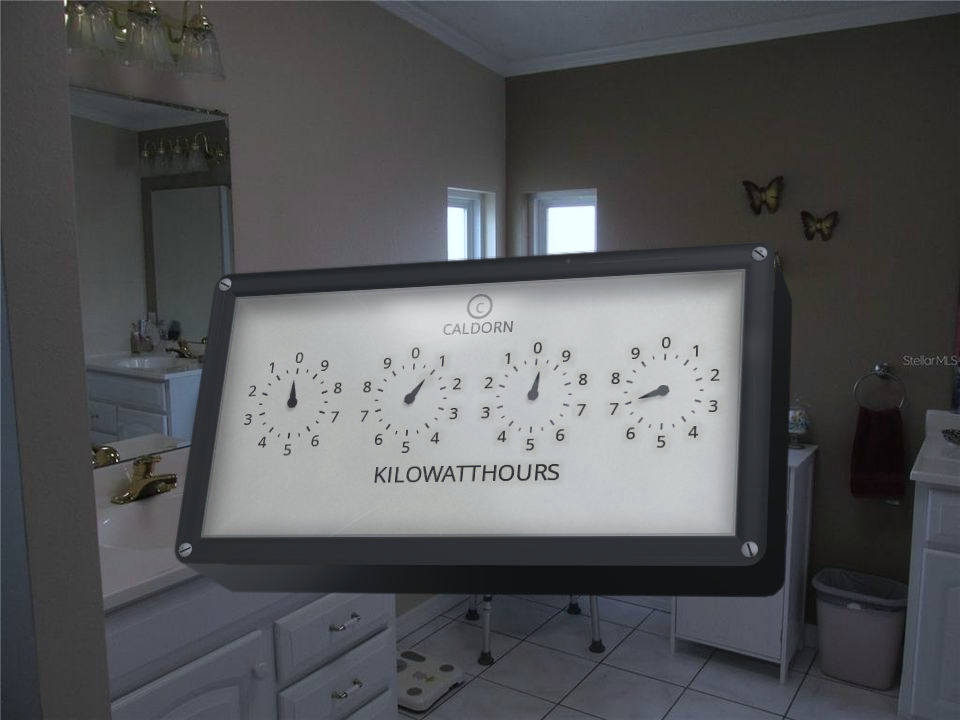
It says 97 kWh
